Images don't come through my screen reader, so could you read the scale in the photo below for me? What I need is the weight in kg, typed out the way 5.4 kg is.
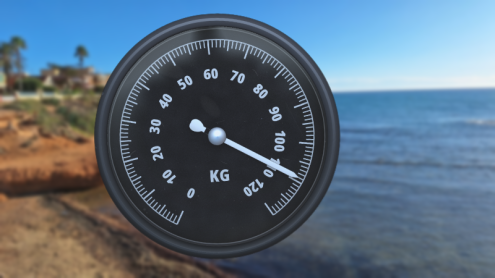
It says 109 kg
